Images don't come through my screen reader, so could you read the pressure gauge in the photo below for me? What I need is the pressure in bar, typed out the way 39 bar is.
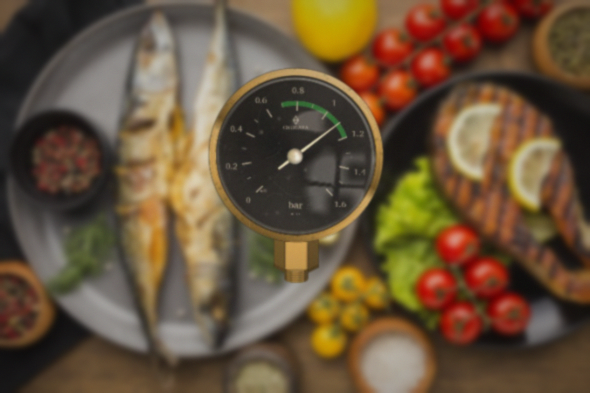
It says 1.1 bar
